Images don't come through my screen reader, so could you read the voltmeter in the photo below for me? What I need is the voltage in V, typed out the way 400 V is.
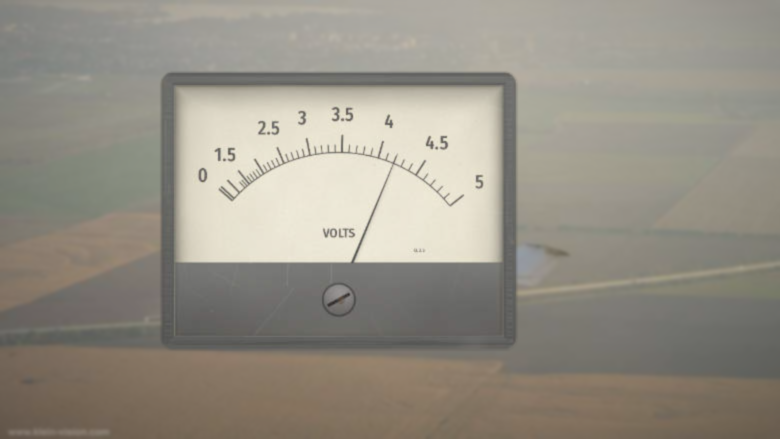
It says 4.2 V
